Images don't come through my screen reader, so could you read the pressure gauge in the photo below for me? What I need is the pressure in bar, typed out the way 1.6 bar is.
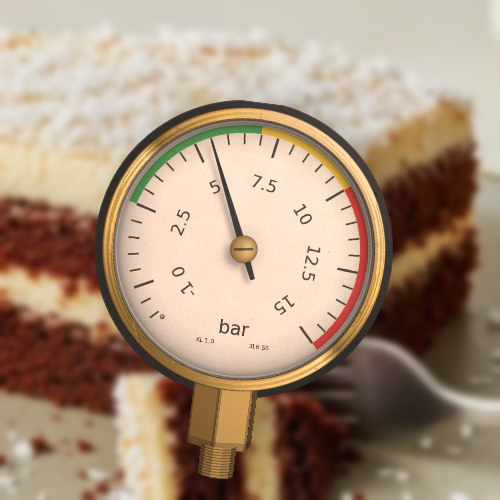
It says 5.5 bar
